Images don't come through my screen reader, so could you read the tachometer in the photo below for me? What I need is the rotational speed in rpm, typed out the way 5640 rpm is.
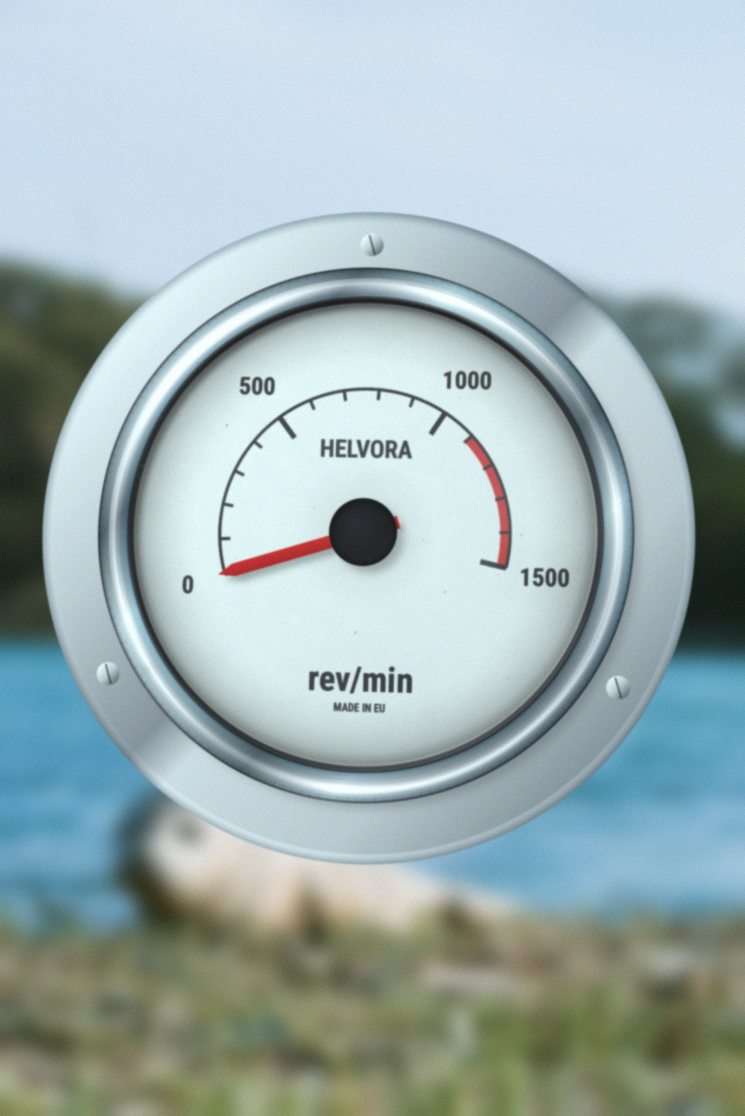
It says 0 rpm
